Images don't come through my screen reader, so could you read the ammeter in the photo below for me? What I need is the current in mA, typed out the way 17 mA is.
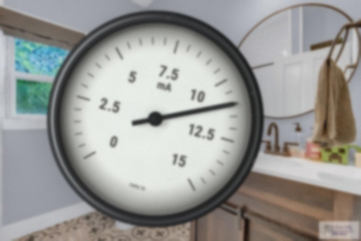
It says 11 mA
